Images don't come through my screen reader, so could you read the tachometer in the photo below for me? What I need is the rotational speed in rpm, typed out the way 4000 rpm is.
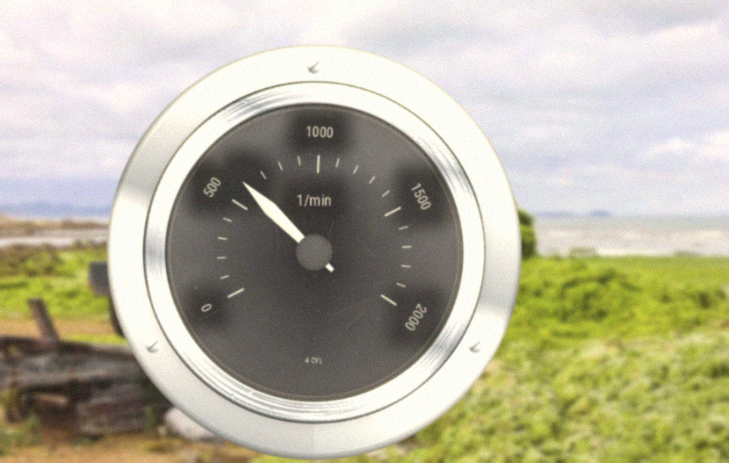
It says 600 rpm
